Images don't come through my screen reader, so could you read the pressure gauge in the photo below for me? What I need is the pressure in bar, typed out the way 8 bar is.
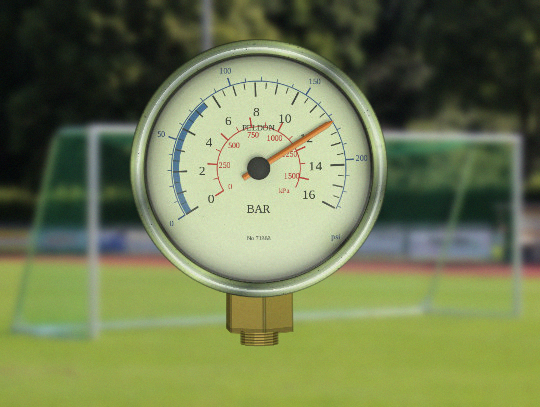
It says 12 bar
